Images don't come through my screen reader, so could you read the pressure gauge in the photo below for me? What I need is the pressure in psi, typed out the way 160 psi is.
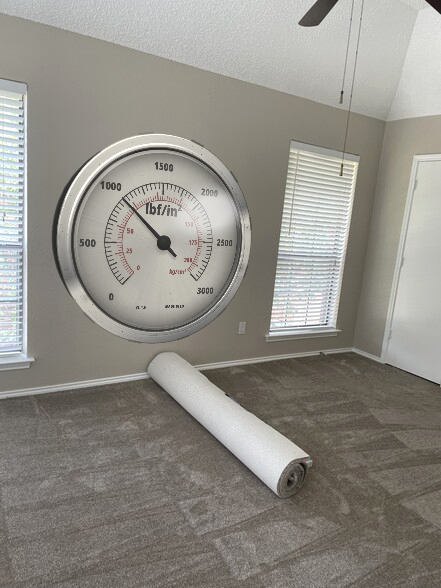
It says 1000 psi
